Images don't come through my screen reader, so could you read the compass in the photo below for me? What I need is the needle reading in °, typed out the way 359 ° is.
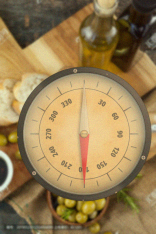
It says 180 °
